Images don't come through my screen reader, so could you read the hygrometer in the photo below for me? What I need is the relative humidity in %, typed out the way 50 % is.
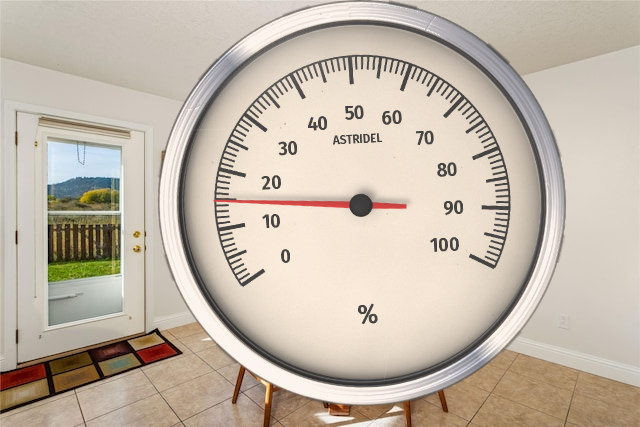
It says 15 %
